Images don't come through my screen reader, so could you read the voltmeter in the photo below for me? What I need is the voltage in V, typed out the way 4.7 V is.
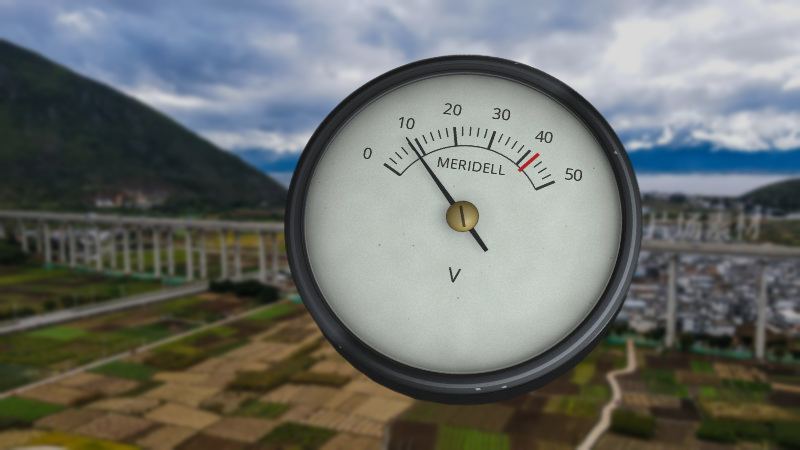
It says 8 V
